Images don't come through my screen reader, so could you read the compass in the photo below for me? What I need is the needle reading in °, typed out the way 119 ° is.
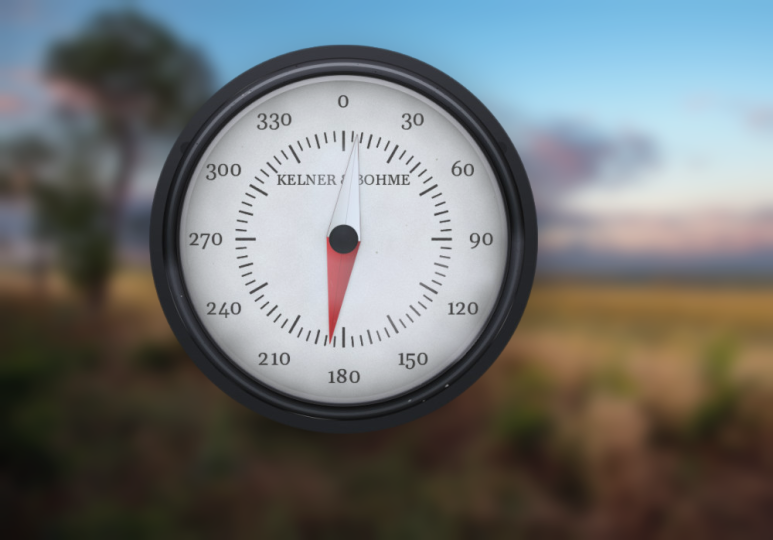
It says 187.5 °
